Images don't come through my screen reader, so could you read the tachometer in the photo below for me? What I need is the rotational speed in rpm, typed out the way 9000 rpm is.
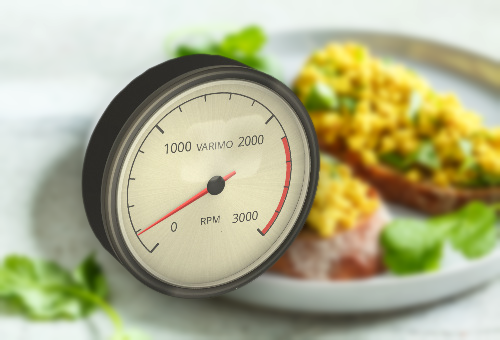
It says 200 rpm
